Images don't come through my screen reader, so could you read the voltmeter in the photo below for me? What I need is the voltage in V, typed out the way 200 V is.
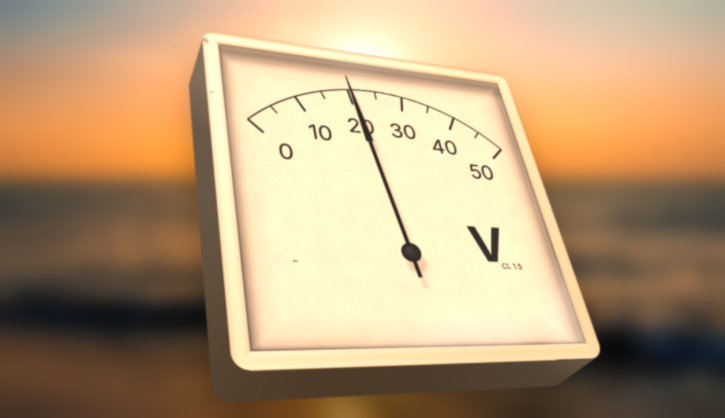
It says 20 V
